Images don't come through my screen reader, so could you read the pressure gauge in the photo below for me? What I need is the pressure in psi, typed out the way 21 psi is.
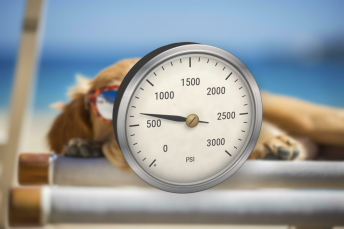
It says 650 psi
